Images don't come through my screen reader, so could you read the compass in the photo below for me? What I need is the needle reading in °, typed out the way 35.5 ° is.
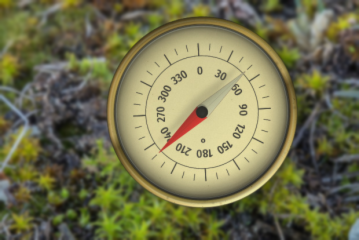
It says 230 °
